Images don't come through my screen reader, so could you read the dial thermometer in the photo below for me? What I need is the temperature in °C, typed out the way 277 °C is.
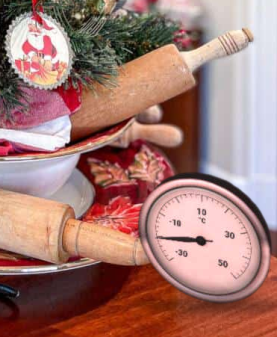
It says -20 °C
